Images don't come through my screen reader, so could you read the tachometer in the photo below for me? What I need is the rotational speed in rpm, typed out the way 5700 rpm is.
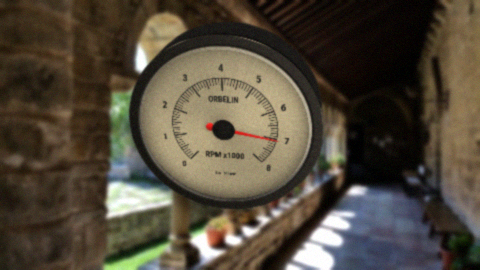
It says 7000 rpm
